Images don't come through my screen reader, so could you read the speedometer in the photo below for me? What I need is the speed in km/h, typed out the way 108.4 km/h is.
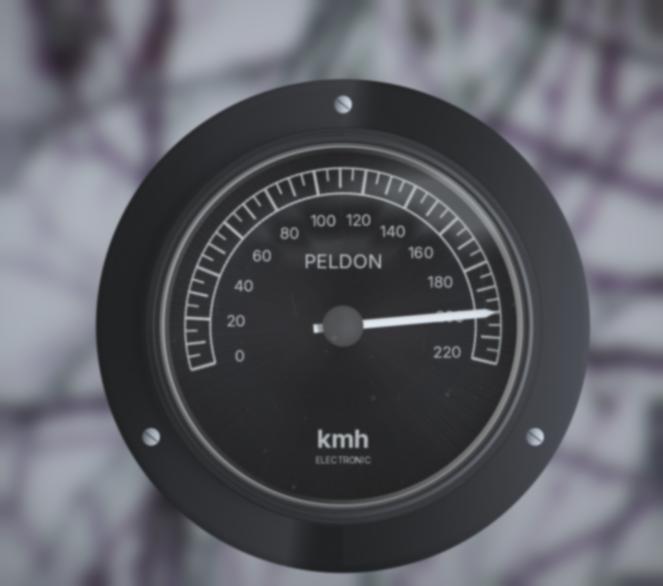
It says 200 km/h
